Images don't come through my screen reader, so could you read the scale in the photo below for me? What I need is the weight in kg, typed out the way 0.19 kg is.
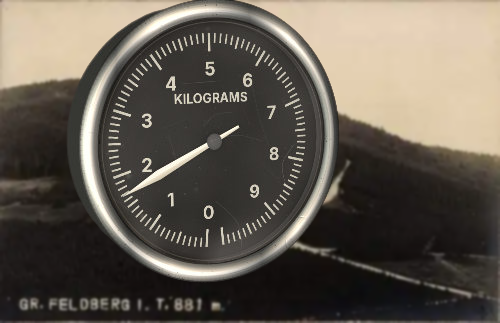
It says 1.7 kg
